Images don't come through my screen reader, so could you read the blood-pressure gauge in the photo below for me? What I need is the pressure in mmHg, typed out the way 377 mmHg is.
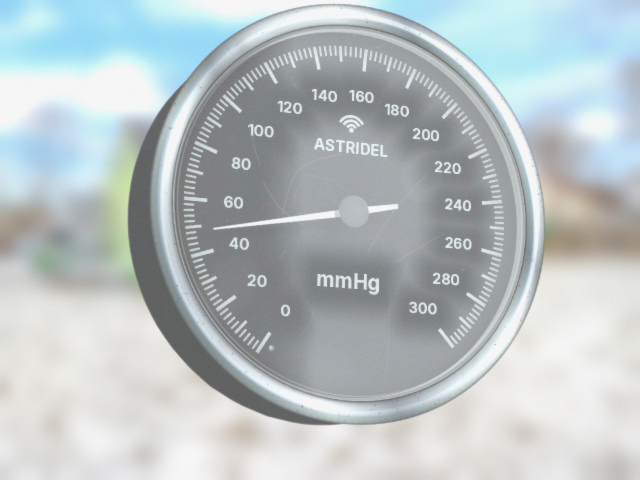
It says 48 mmHg
